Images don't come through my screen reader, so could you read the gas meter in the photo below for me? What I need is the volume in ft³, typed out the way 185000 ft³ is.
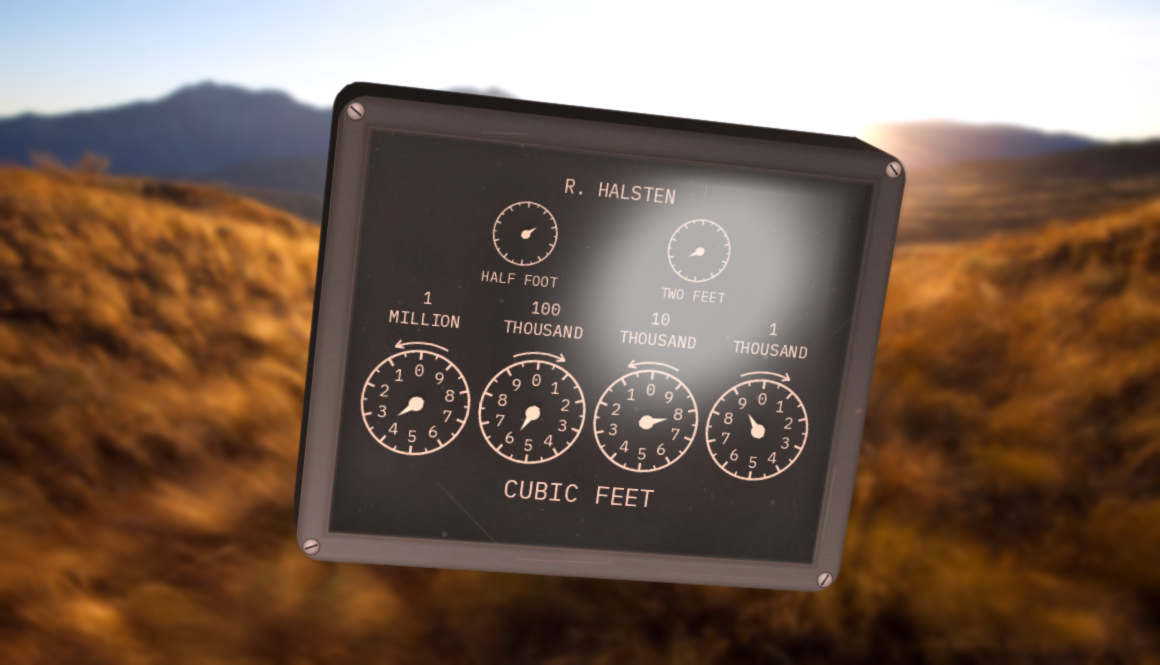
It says 357900 ft³
